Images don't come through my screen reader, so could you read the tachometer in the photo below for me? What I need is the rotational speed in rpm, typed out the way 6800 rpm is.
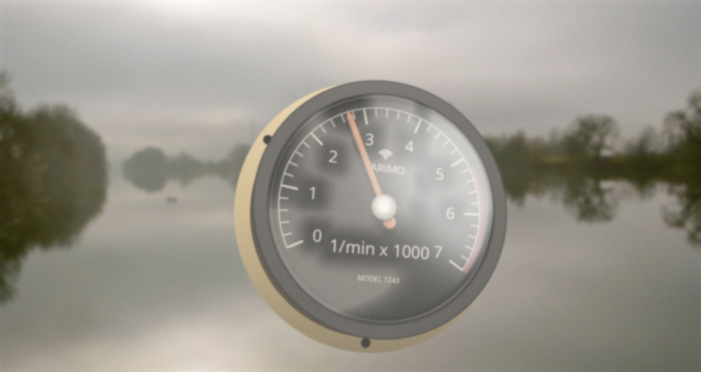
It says 2700 rpm
